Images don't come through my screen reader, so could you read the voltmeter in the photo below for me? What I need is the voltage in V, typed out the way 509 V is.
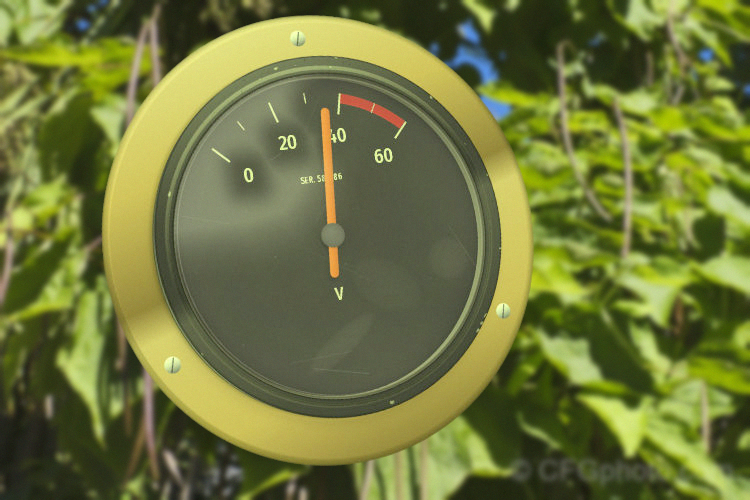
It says 35 V
